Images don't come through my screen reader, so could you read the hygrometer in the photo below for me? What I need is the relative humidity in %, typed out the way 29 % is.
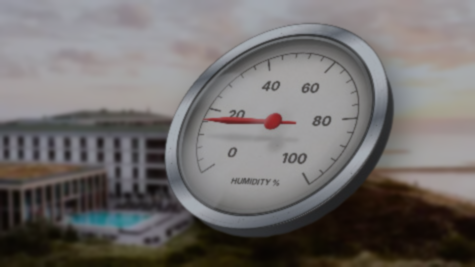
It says 16 %
